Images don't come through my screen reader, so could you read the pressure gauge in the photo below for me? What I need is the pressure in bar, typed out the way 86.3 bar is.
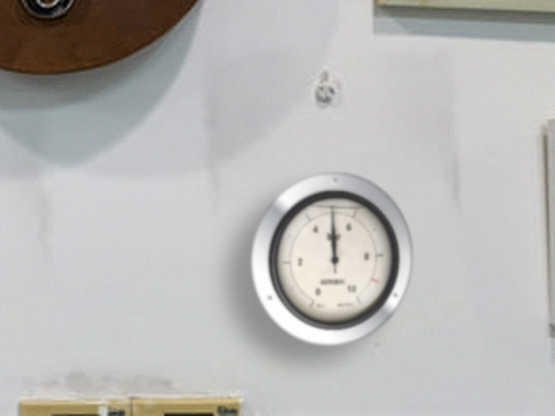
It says 5 bar
